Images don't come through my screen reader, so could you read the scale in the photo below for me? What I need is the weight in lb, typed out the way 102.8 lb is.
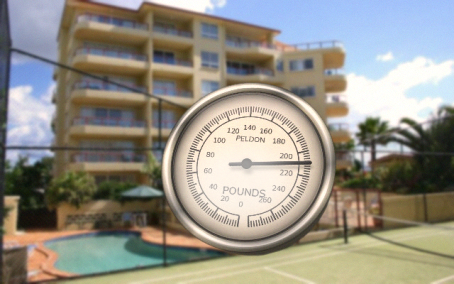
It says 210 lb
